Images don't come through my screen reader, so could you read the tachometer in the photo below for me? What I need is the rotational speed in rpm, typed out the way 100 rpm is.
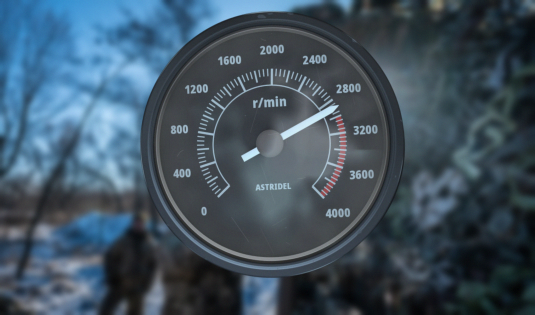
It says 2900 rpm
